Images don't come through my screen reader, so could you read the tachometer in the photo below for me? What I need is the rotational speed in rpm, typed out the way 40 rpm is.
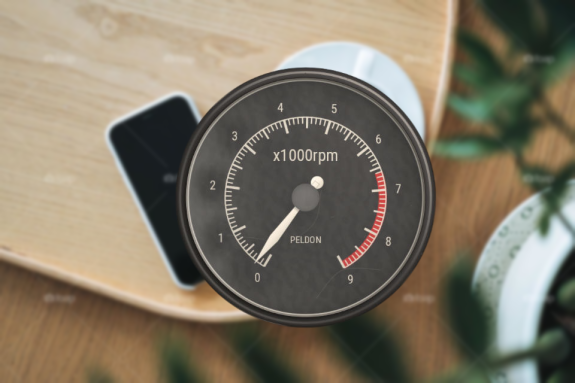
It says 200 rpm
